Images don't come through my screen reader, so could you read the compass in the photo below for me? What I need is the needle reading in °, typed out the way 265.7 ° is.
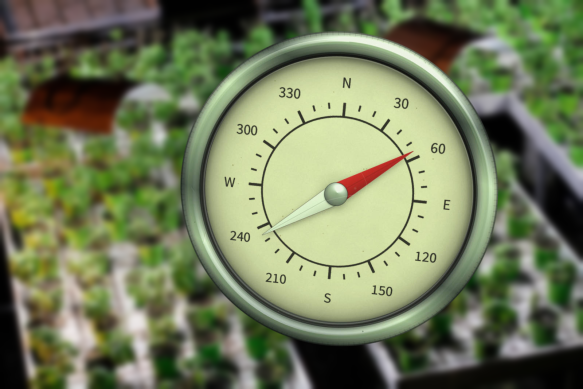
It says 55 °
